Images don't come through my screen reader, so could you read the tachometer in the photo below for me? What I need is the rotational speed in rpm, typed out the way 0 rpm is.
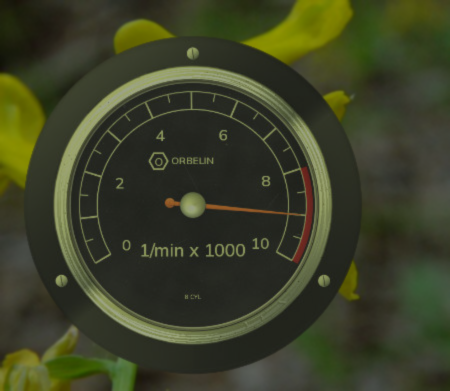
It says 9000 rpm
